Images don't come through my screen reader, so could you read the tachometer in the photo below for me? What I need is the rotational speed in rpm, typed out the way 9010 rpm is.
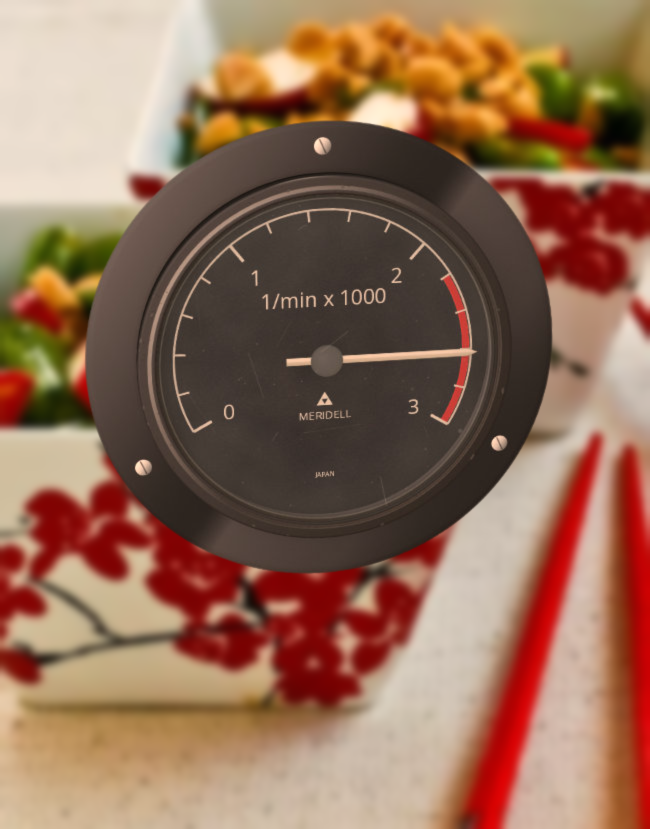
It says 2600 rpm
